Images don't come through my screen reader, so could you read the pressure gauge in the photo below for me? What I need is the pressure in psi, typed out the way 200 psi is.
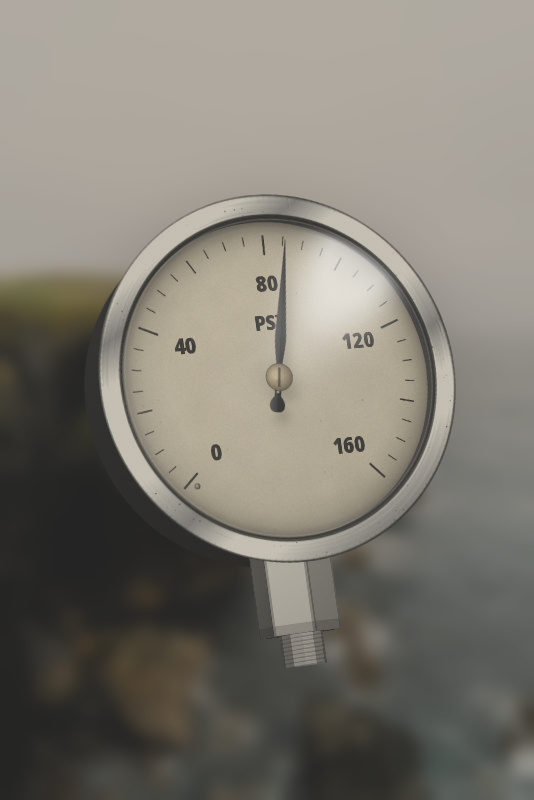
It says 85 psi
